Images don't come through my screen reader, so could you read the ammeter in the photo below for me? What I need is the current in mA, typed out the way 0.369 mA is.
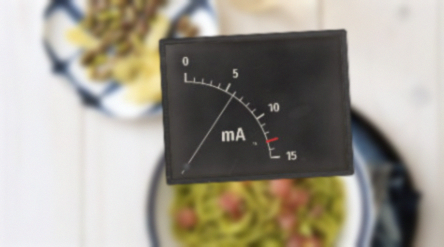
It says 6 mA
